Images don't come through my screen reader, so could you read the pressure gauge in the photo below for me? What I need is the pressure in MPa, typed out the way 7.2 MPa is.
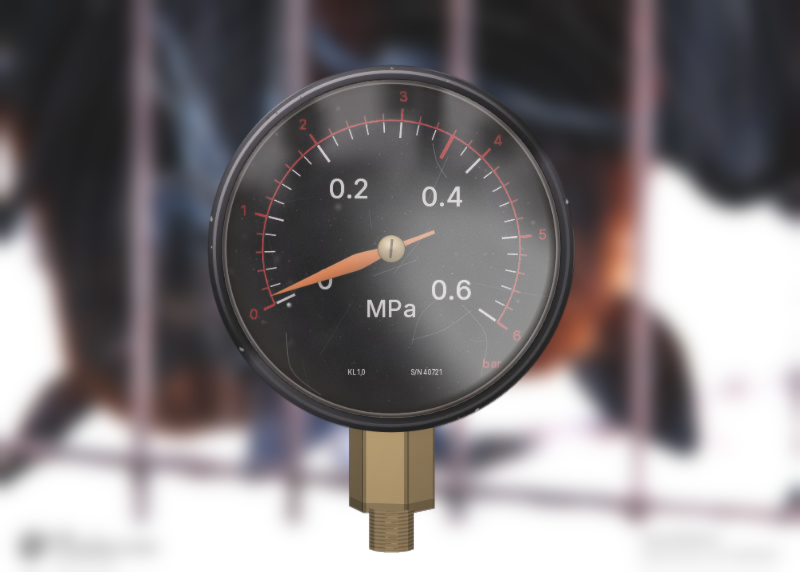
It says 0.01 MPa
